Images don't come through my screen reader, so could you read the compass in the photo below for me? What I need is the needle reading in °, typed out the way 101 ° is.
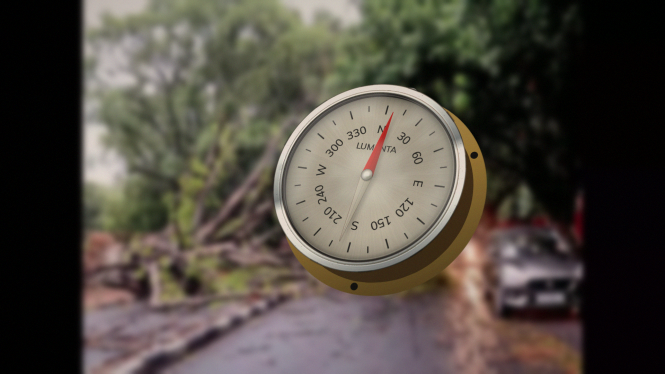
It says 7.5 °
